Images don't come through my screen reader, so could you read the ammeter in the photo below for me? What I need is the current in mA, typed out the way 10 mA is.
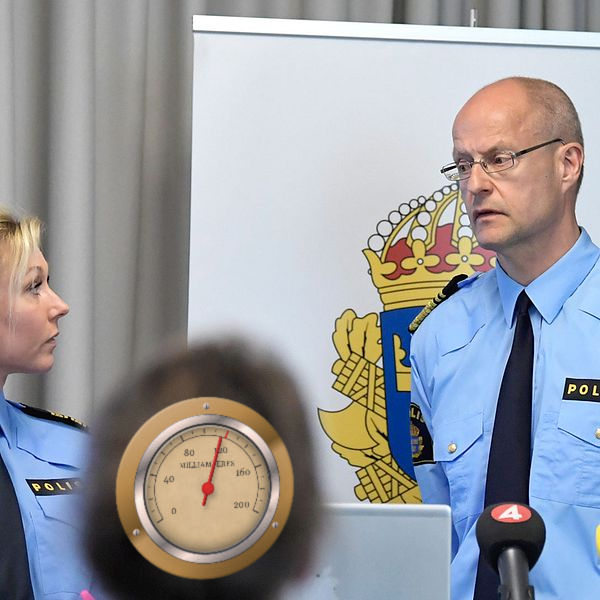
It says 115 mA
